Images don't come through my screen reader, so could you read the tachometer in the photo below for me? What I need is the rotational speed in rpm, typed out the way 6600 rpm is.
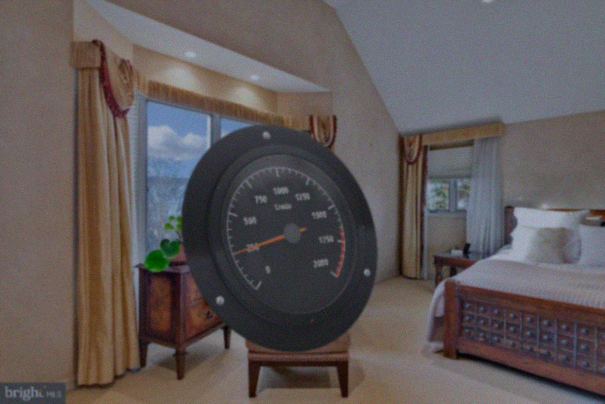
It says 250 rpm
